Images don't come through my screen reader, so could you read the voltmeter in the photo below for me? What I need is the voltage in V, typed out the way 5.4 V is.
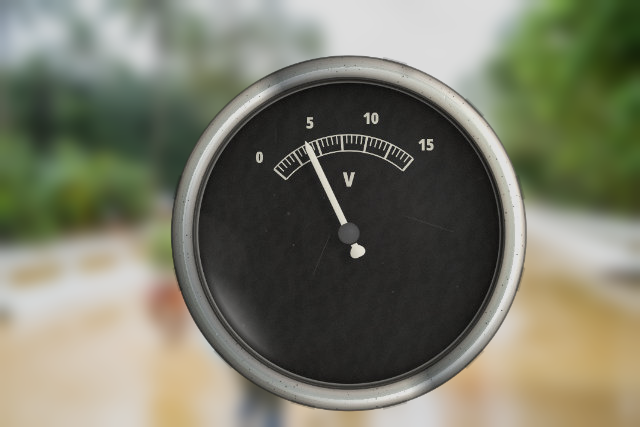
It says 4 V
